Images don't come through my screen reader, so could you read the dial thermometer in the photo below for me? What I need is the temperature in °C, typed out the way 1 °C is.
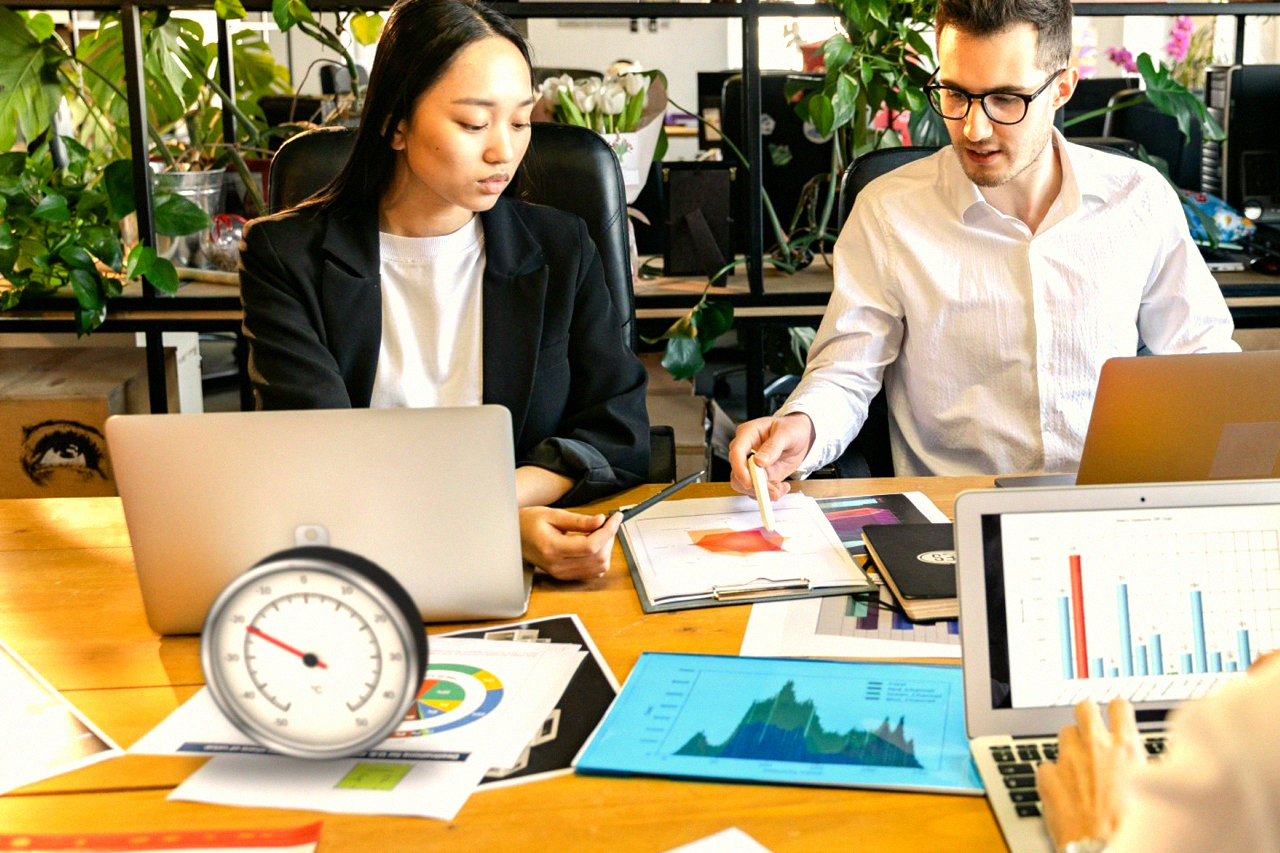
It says -20 °C
